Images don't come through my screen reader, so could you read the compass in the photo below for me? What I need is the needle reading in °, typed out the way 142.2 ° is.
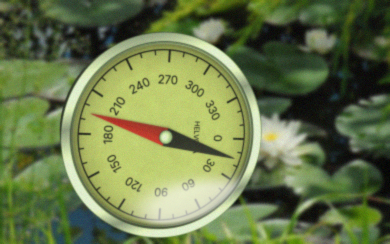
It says 195 °
